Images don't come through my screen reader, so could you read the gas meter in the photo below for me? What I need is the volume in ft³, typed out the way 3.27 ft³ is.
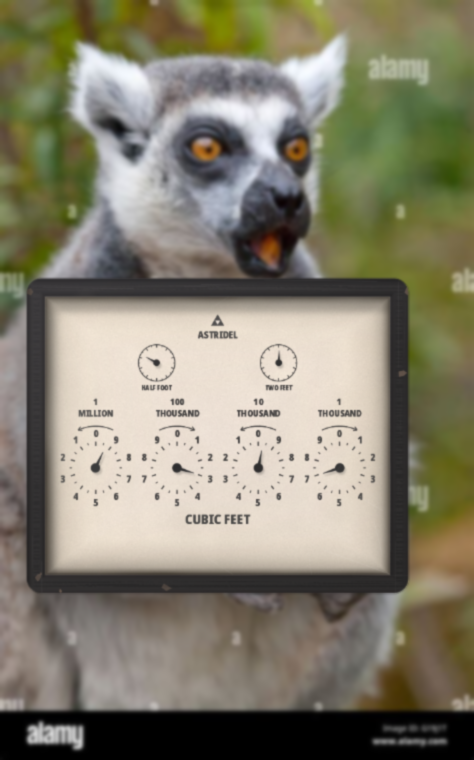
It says 929700 ft³
